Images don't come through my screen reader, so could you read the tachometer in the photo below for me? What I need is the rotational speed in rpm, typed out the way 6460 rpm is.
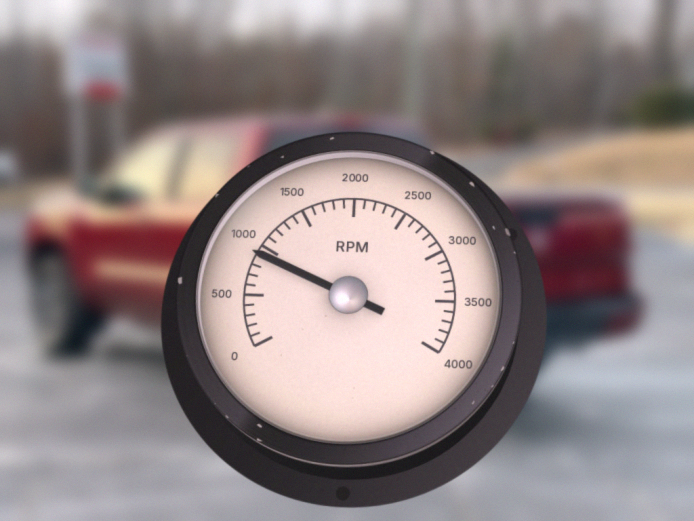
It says 900 rpm
